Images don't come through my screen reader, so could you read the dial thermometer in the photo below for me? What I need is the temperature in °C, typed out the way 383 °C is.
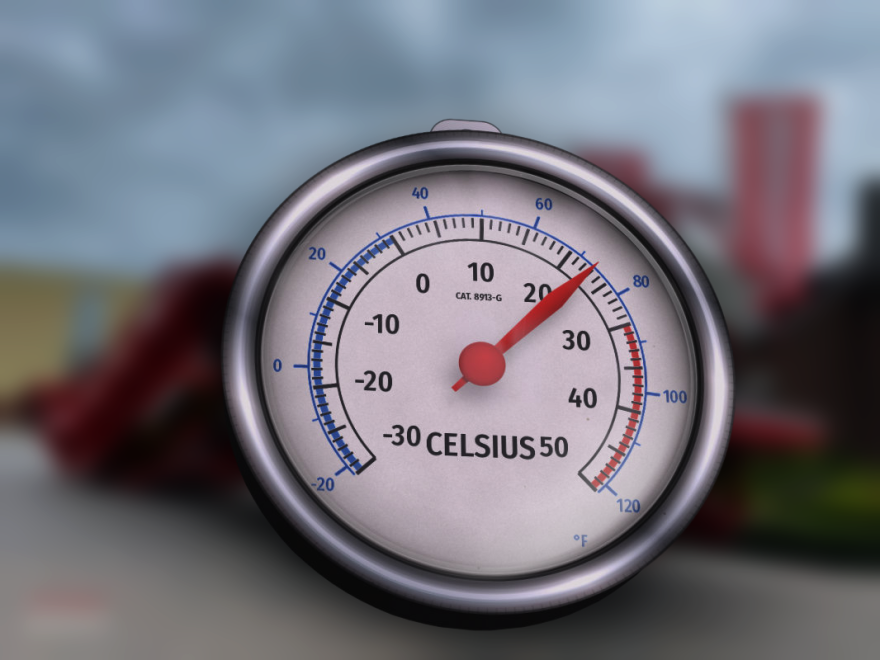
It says 23 °C
